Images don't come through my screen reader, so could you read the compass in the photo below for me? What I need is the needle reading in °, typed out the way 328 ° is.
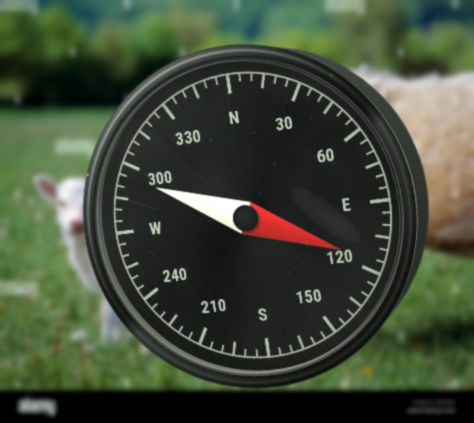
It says 115 °
